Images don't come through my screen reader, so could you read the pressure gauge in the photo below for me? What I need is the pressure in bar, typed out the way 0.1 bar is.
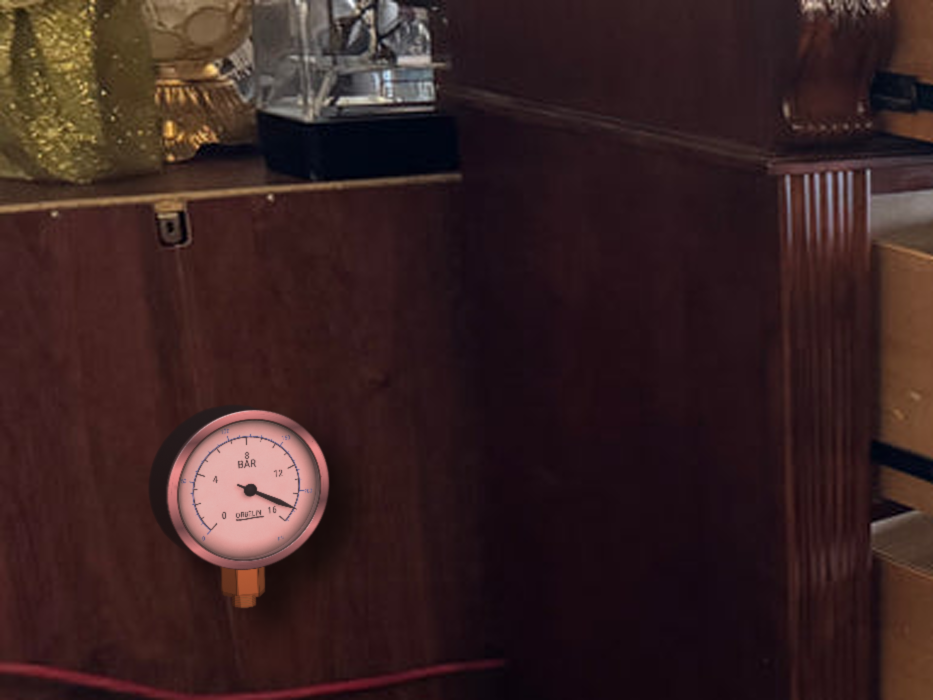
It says 15 bar
